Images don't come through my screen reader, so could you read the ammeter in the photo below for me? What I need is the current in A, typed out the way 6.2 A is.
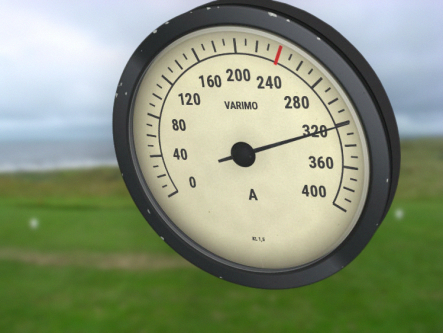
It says 320 A
